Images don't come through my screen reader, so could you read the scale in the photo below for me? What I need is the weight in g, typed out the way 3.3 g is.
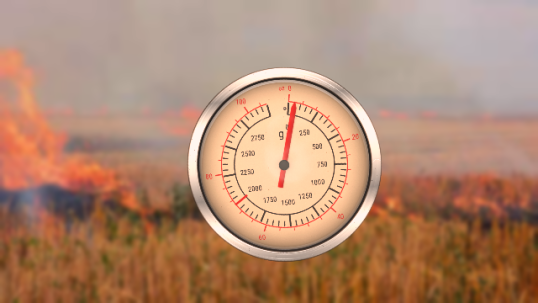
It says 50 g
